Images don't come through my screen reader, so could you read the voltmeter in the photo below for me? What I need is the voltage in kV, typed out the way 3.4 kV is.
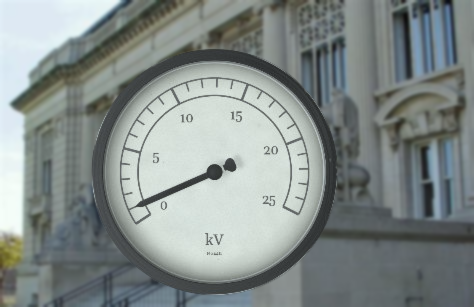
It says 1 kV
